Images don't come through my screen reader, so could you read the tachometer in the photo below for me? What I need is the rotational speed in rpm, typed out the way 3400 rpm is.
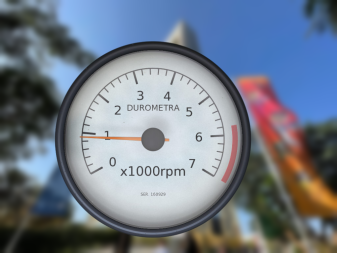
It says 900 rpm
